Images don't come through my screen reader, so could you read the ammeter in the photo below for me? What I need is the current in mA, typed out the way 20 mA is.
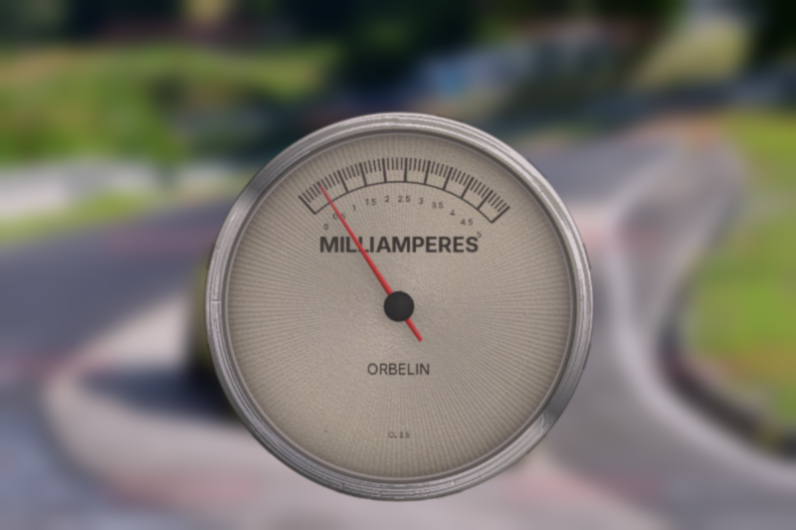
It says 0.5 mA
